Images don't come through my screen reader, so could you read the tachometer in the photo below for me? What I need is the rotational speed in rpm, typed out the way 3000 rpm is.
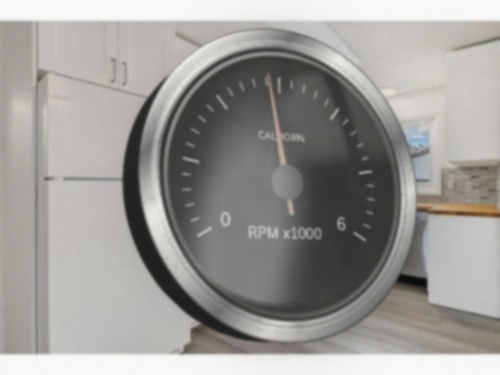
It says 2800 rpm
